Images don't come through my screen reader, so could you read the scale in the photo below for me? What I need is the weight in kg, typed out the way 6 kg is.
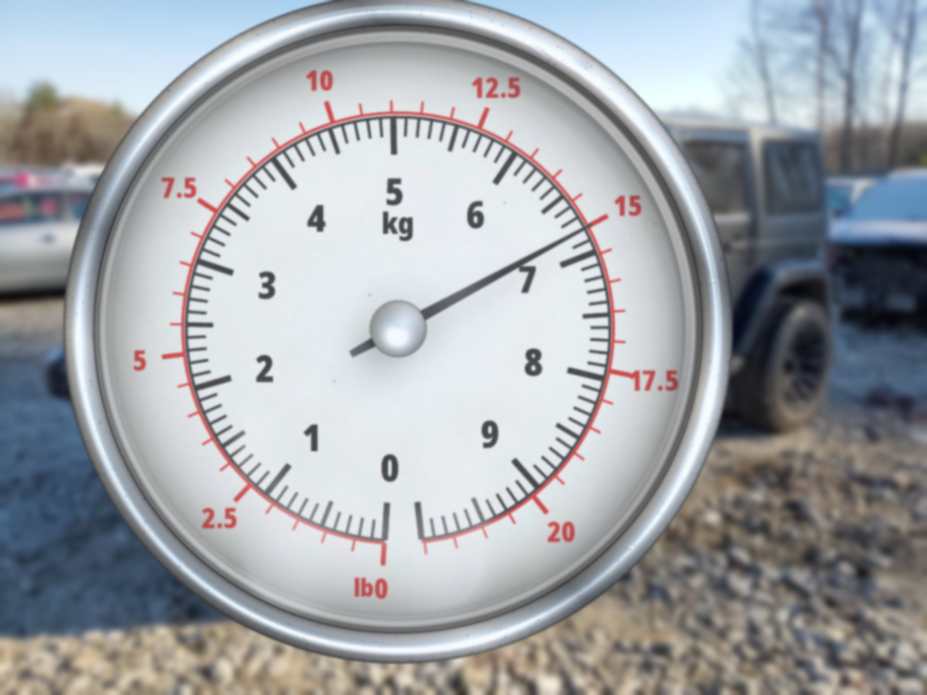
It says 6.8 kg
